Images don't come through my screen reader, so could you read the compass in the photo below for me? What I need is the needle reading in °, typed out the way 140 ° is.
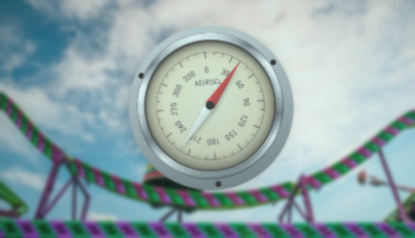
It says 40 °
